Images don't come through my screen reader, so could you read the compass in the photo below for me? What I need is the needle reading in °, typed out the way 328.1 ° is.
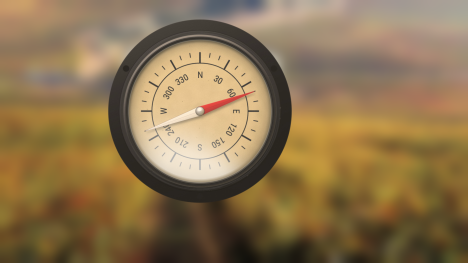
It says 70 °
